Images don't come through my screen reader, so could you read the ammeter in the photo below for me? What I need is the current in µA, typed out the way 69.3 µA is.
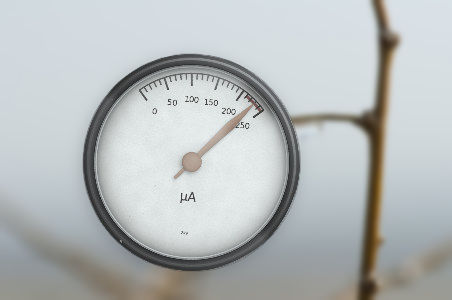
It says 230 µA
